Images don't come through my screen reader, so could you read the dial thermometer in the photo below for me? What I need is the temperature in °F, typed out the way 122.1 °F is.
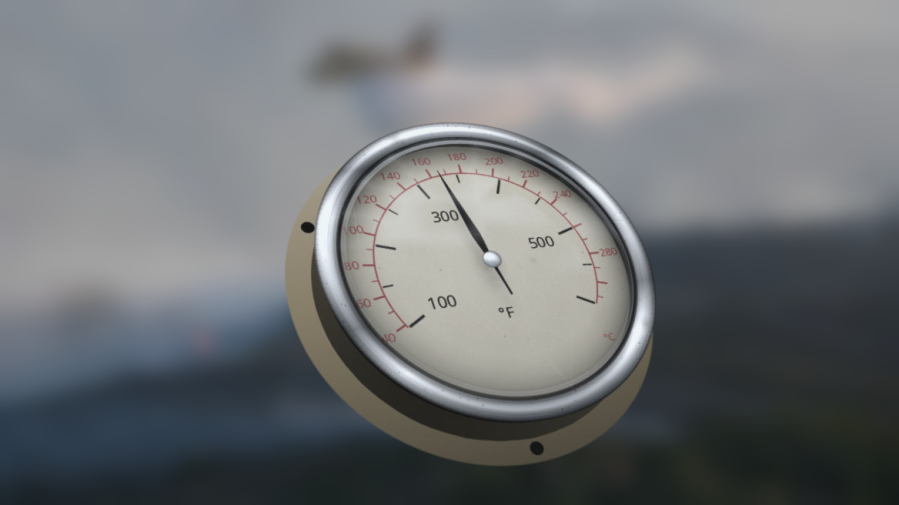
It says 325 °F
